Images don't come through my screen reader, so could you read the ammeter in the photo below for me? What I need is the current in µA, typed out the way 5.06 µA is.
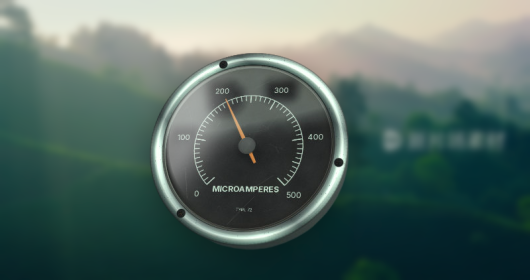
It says 200 µA
